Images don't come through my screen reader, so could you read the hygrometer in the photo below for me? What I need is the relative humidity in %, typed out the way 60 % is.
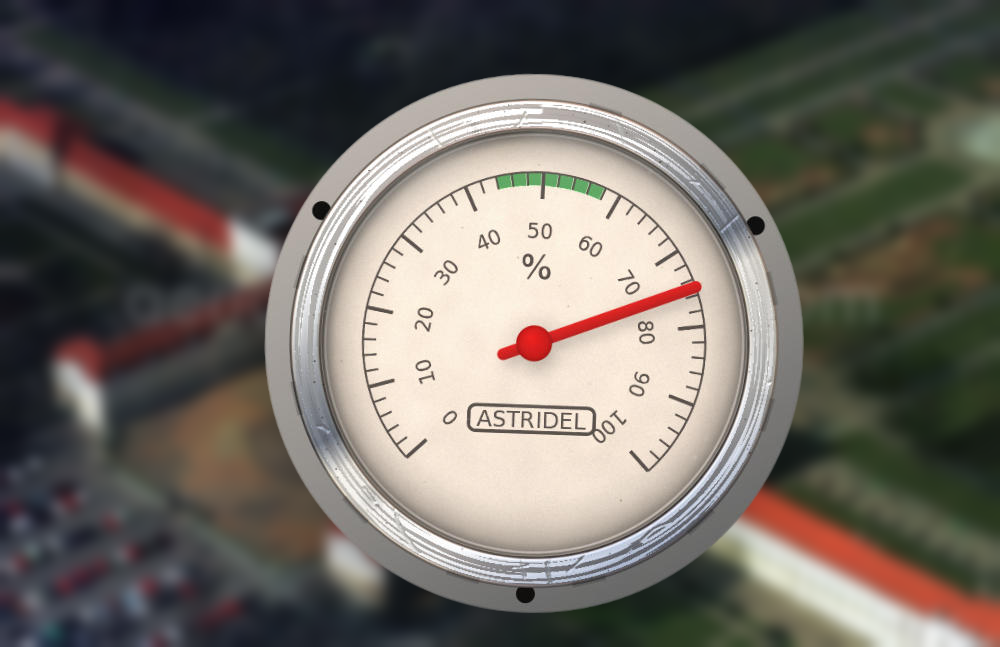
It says 75 %
